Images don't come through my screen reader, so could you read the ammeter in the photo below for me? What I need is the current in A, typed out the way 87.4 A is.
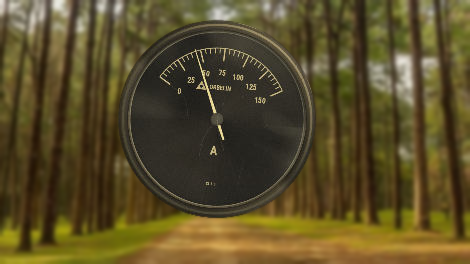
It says 45 A
